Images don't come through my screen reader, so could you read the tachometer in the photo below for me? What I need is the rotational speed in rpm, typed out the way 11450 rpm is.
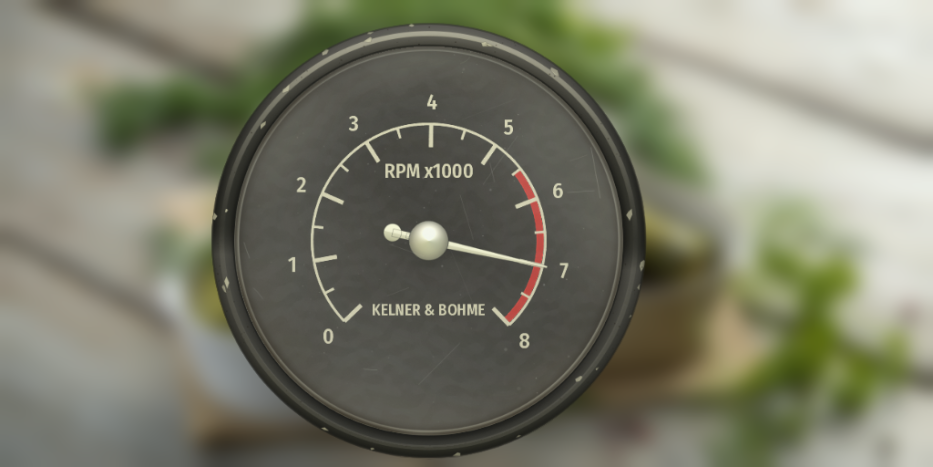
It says 7000 rpm
